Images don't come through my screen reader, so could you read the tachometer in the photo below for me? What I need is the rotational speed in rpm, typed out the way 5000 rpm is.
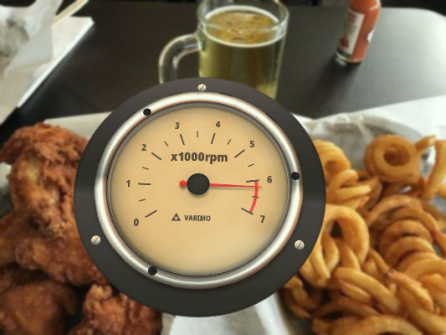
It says 6250 rpm
